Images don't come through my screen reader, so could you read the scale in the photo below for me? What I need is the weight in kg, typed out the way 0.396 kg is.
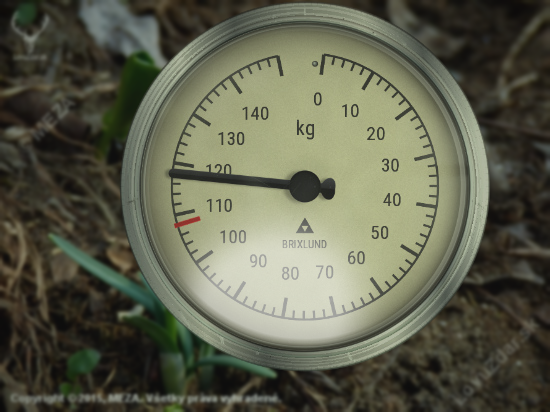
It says 118 kg
